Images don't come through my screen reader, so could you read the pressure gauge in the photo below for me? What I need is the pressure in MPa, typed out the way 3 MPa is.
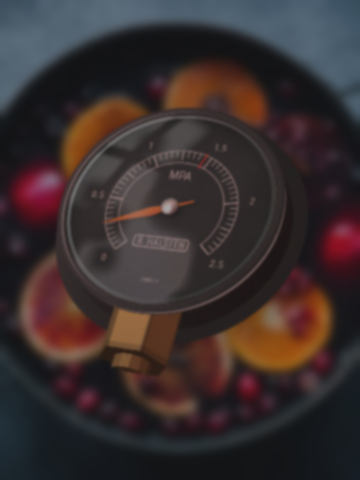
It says 0.25 MPa
